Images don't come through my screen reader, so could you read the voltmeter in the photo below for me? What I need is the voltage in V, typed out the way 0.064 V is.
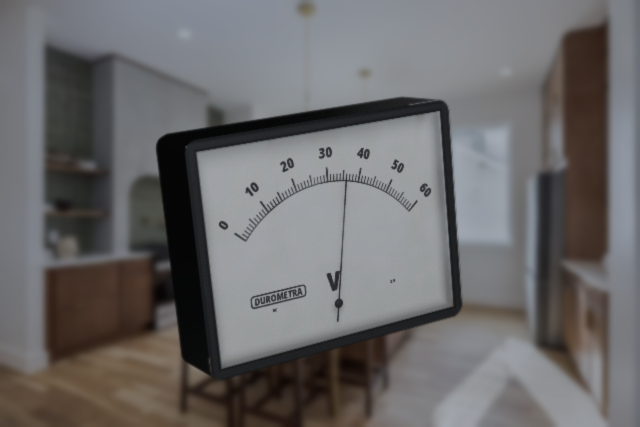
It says 35 V
